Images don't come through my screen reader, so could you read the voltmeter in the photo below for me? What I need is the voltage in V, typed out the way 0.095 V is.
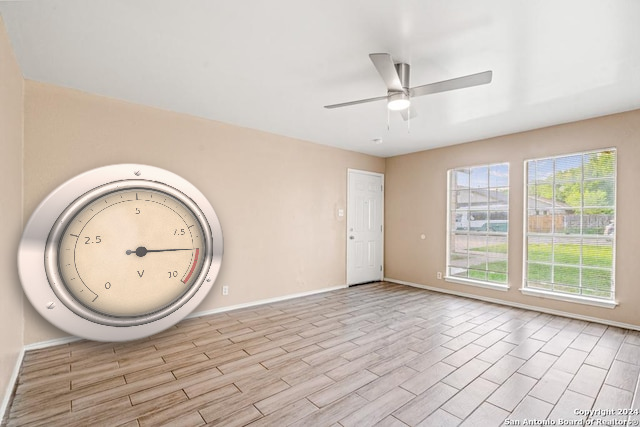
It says 8.5 V
